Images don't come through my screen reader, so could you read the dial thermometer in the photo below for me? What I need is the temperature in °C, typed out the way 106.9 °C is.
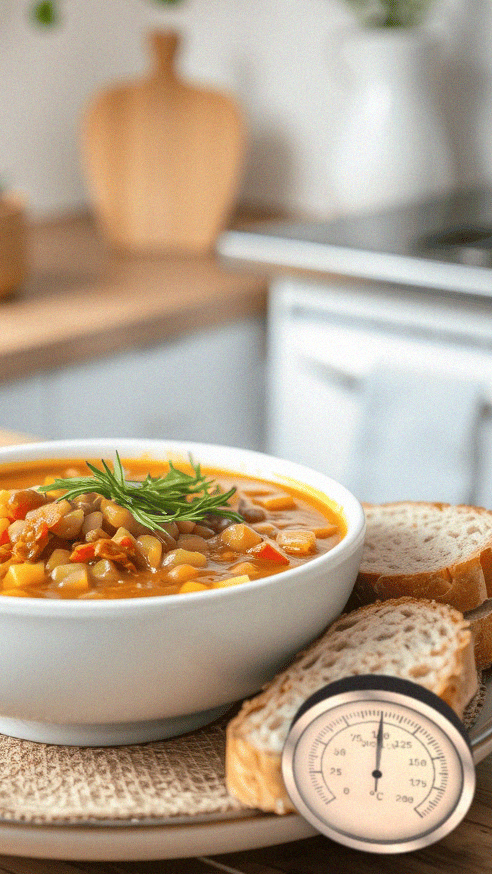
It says 100 °C
